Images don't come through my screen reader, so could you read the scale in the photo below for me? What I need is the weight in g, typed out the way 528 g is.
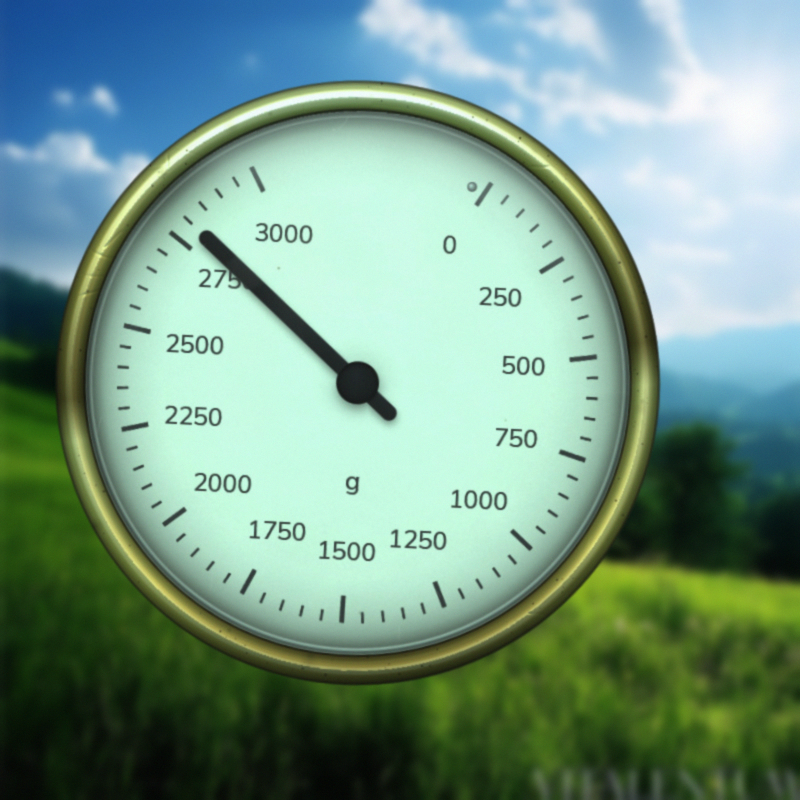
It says 2800 g
